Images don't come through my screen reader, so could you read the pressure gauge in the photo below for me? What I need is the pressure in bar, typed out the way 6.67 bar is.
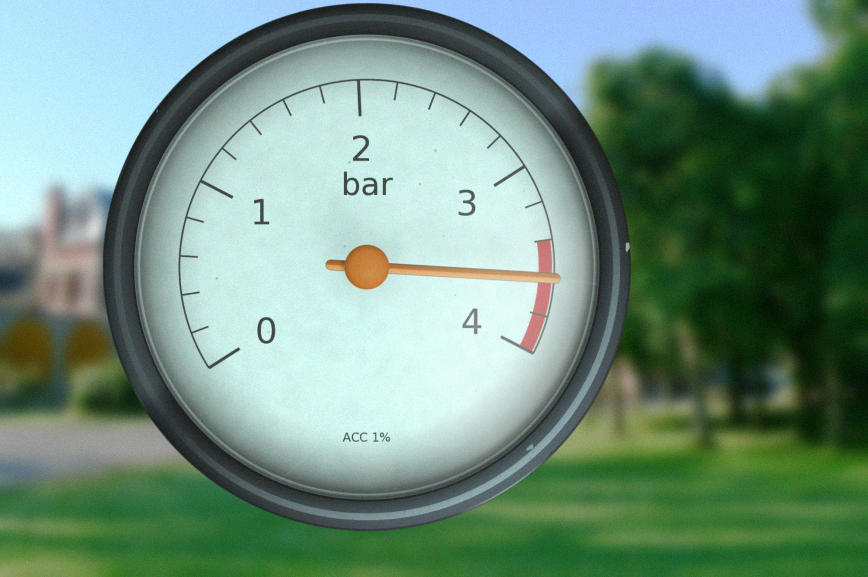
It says 3.6 bar
